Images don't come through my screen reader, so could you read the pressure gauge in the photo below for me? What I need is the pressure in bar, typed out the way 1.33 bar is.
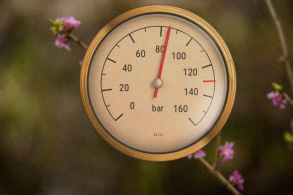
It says 85 bar
